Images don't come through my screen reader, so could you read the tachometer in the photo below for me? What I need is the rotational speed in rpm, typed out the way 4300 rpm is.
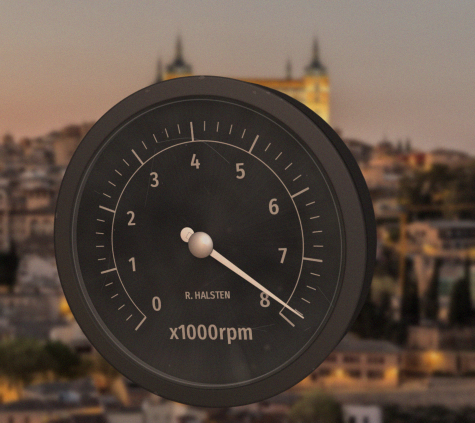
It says 7800 rpm
